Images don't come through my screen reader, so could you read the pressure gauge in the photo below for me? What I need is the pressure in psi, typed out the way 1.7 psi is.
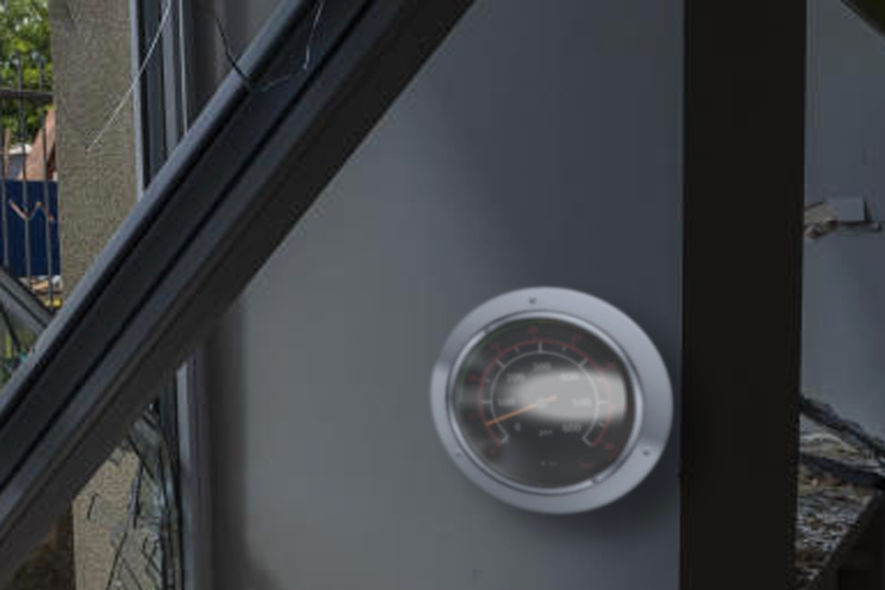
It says 50 psi
